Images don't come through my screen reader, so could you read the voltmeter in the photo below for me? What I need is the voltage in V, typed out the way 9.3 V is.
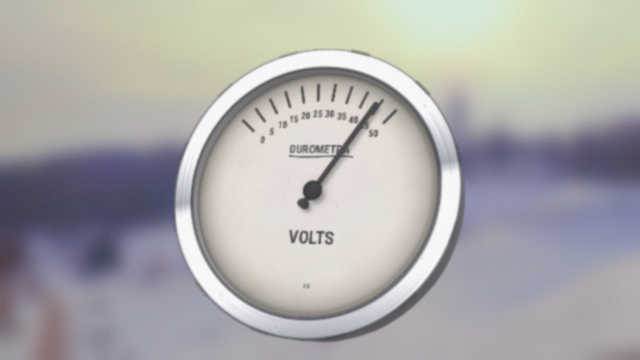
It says 45 V
